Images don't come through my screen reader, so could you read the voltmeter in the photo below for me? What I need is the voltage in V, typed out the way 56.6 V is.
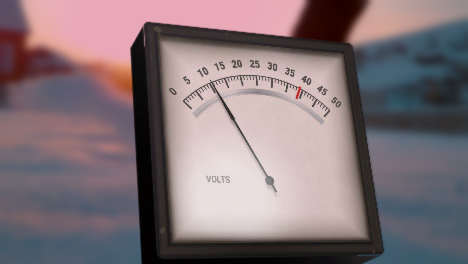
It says 10 V
